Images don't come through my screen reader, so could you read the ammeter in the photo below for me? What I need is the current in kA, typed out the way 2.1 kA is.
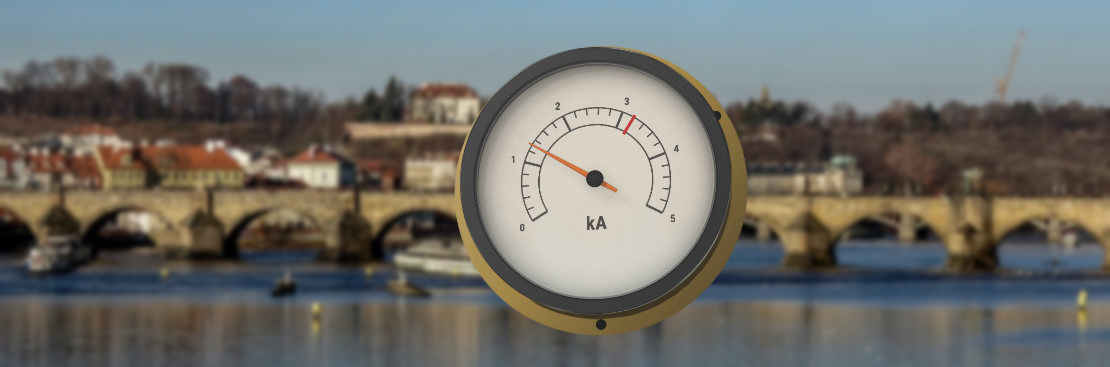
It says 1.3 kA
